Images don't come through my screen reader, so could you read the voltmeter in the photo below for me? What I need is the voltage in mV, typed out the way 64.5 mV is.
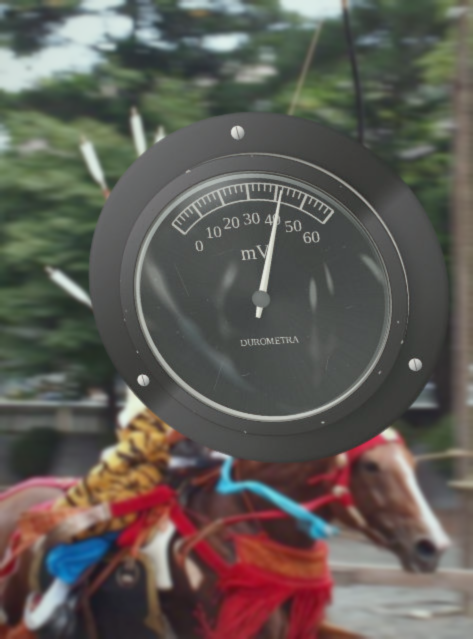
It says 42 mV
